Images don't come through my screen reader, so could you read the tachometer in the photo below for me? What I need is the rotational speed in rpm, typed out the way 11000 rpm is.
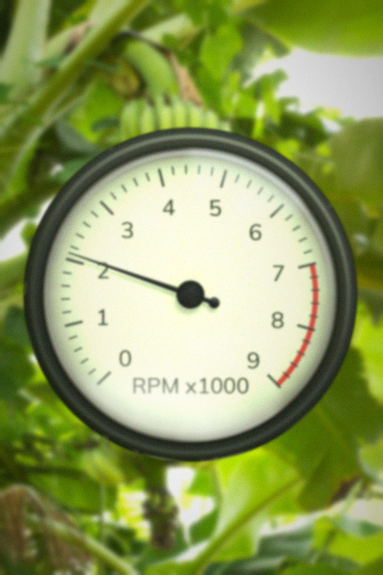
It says 2100 rpm
